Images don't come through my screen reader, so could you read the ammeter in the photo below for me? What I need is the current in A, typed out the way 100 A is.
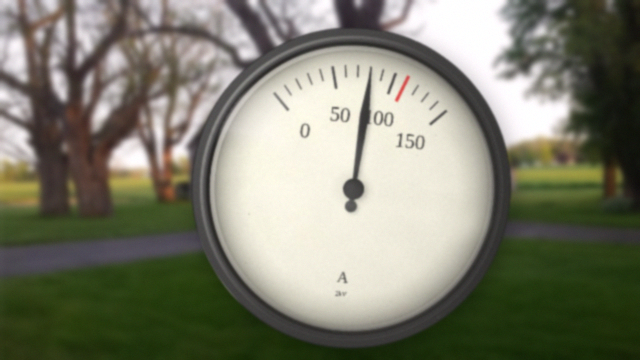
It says 80 A
